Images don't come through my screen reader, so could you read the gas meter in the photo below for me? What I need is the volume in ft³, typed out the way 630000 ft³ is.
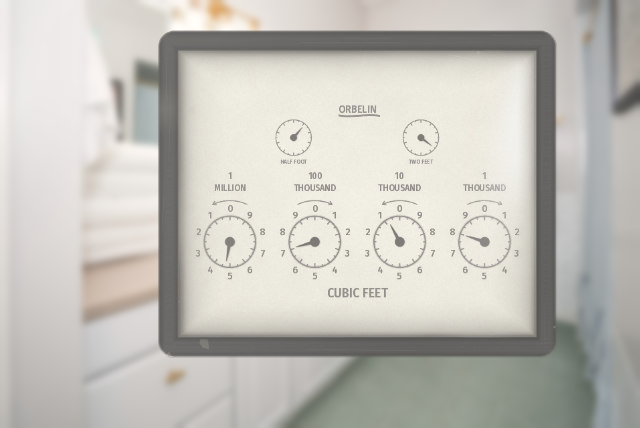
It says 470800 ft³
